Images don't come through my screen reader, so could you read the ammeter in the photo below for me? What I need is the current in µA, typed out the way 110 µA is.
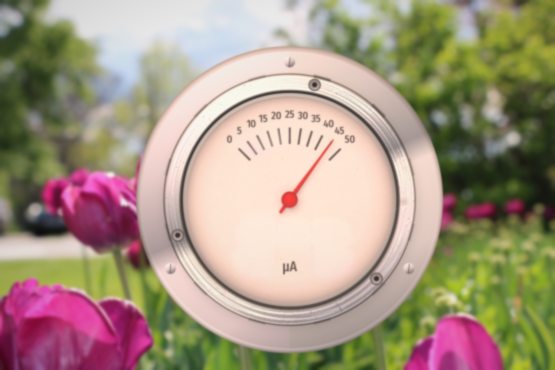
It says 45 µA
